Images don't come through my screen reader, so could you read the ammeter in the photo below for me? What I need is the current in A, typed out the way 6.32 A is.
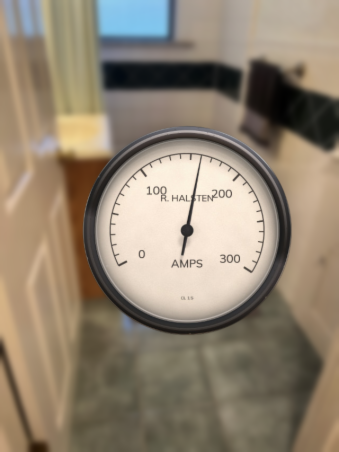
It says 160 A
